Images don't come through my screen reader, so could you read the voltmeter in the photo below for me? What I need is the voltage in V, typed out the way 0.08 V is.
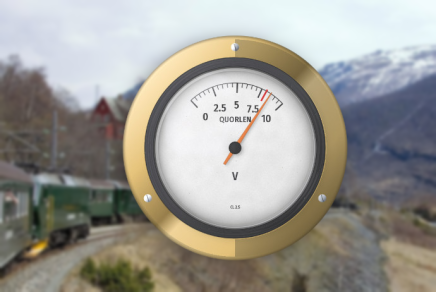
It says 8.5 V
